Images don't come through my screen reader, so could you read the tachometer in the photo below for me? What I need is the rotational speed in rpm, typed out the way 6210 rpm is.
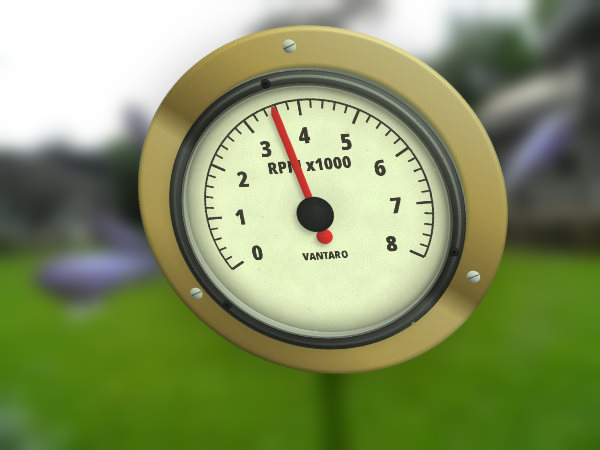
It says 3600 rpm
